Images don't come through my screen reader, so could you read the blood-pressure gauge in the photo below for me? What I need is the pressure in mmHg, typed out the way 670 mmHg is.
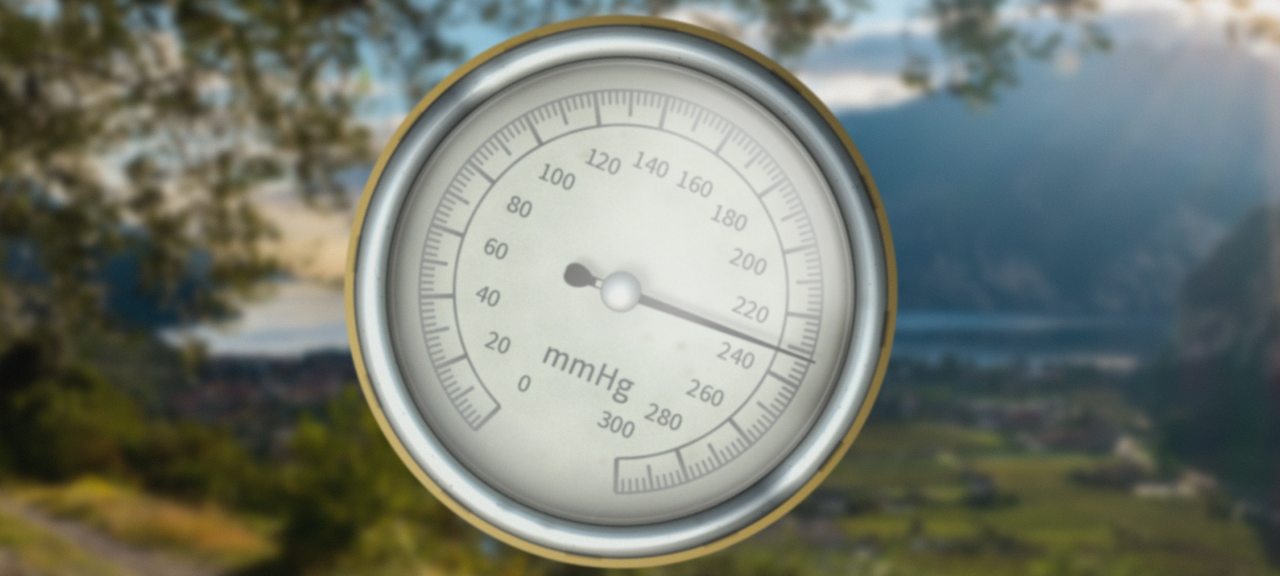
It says 232 mmHg
